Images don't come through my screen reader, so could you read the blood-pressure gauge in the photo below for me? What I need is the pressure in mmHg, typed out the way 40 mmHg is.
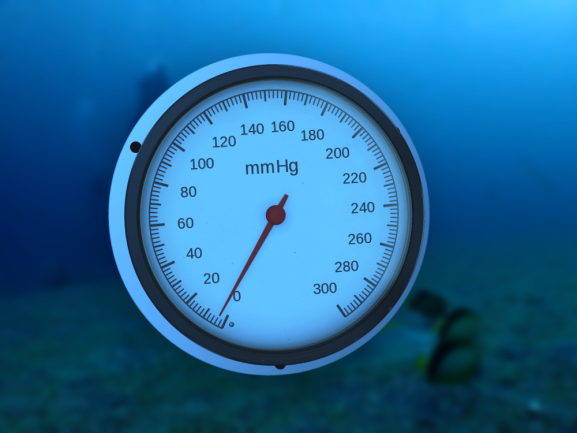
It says 4 mmHg
